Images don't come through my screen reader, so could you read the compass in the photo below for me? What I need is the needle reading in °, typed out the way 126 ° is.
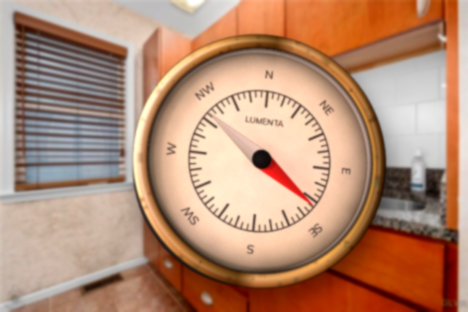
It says 125 °
